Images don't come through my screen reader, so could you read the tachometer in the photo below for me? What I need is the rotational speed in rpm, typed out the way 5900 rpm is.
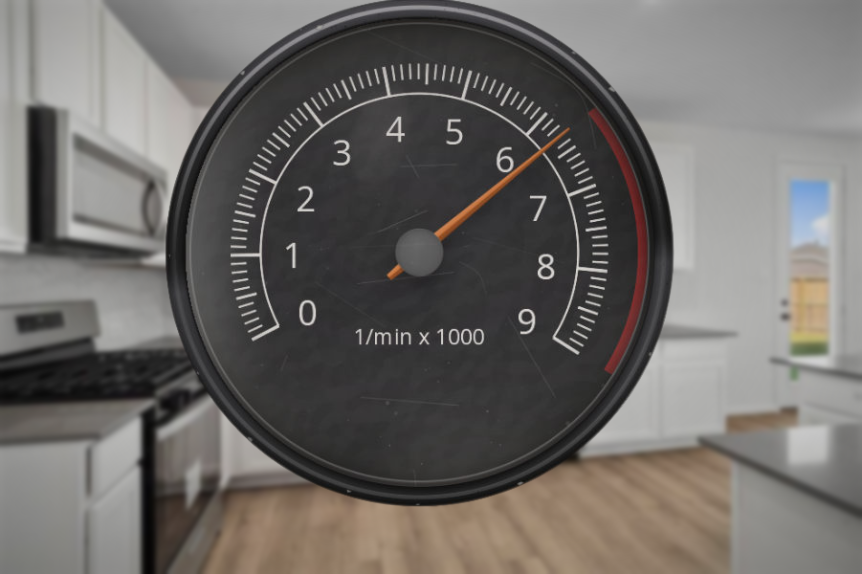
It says 6300 rpm
